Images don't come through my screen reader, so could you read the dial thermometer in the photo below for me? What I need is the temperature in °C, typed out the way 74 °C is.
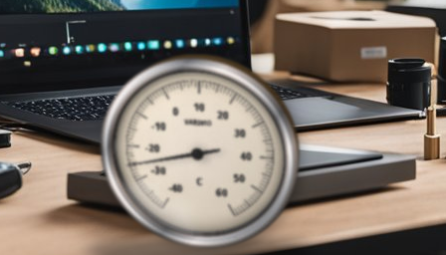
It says -25 °C
